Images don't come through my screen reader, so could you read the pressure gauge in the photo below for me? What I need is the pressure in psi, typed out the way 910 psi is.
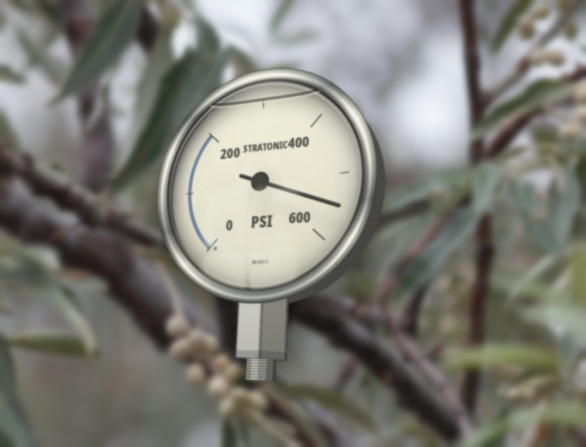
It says 550 psi
